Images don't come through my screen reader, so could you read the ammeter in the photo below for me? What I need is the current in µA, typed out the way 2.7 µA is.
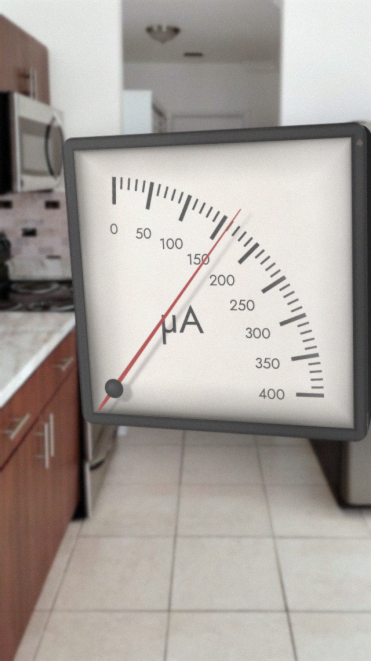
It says 160 µA
